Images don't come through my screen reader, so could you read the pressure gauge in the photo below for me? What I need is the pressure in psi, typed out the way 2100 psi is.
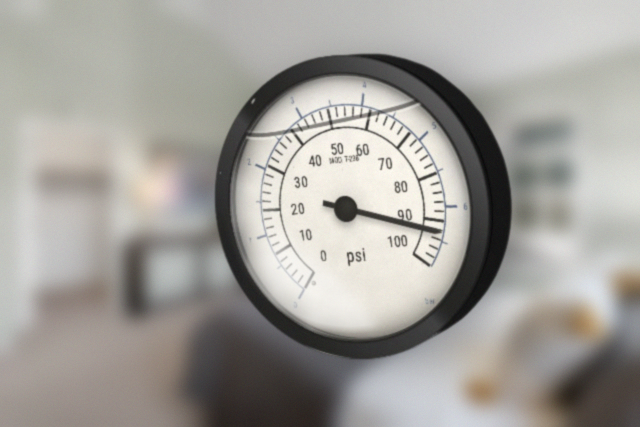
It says 92 psi
